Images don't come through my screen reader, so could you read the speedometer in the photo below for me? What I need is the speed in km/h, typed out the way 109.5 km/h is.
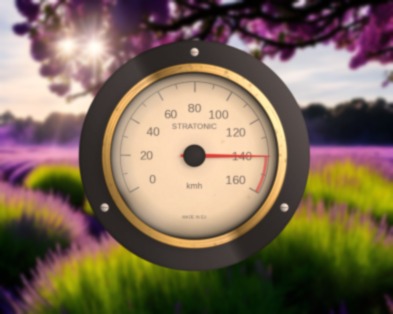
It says 140 km/h
